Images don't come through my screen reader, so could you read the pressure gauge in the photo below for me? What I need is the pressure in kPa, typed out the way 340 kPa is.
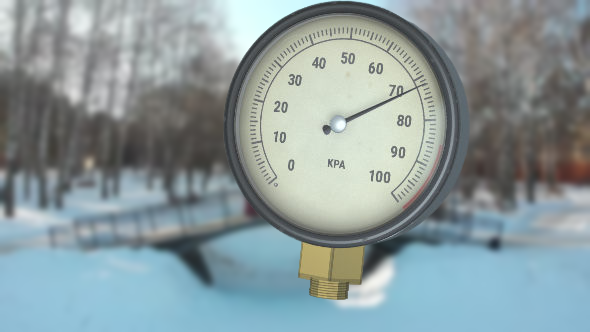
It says 72 kPa
